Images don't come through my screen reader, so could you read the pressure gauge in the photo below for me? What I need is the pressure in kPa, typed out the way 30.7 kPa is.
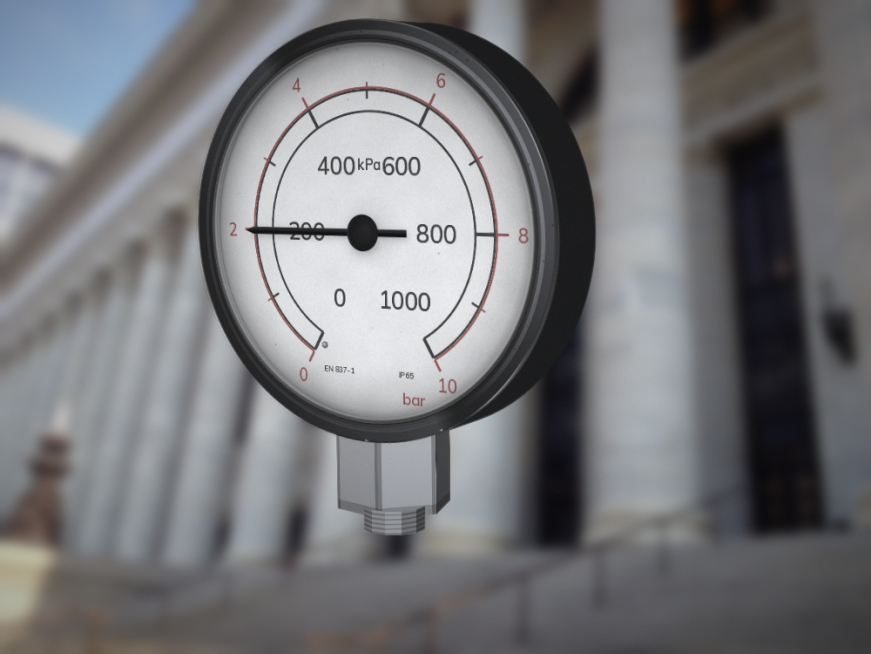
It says 200 kPa
